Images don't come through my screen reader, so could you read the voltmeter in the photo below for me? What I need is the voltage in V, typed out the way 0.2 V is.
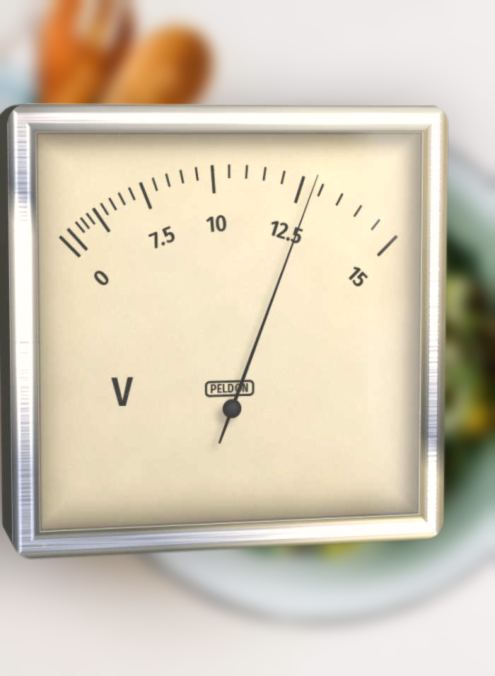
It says 12.75 V
